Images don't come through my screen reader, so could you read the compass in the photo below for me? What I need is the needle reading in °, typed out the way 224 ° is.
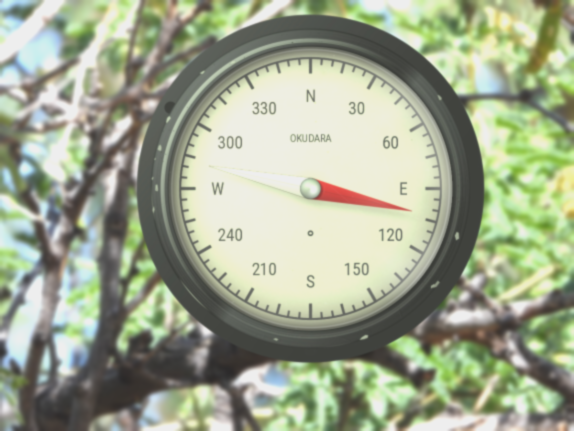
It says 102.5 °
